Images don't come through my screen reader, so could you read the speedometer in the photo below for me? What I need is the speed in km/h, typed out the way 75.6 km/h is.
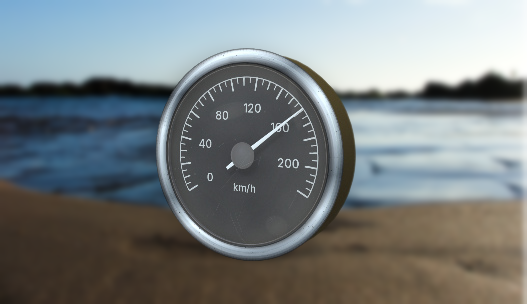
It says 160 km/h
